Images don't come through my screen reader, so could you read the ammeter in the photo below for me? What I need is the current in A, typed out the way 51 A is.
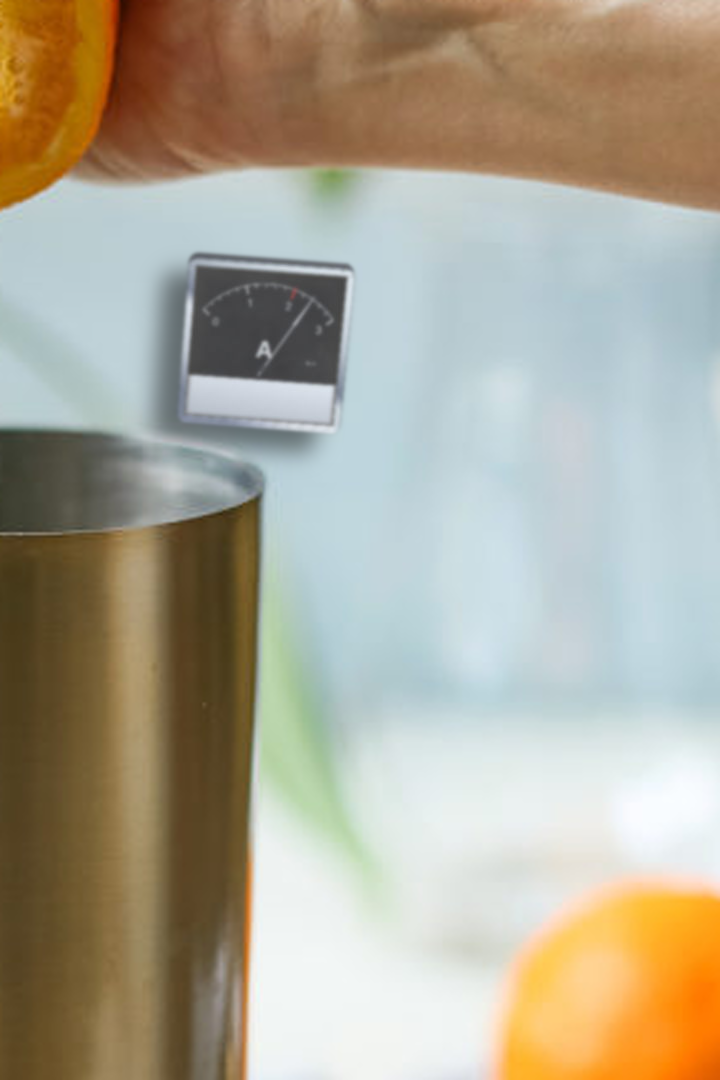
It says 2.4 A
